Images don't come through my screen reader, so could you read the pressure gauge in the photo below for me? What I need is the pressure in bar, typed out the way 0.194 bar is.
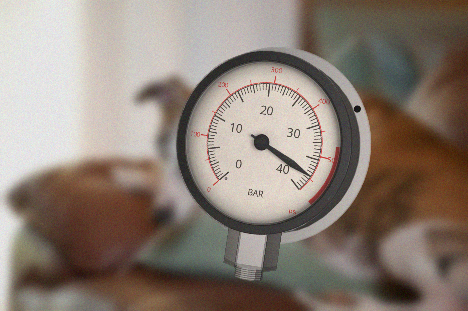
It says 37.5 bar
